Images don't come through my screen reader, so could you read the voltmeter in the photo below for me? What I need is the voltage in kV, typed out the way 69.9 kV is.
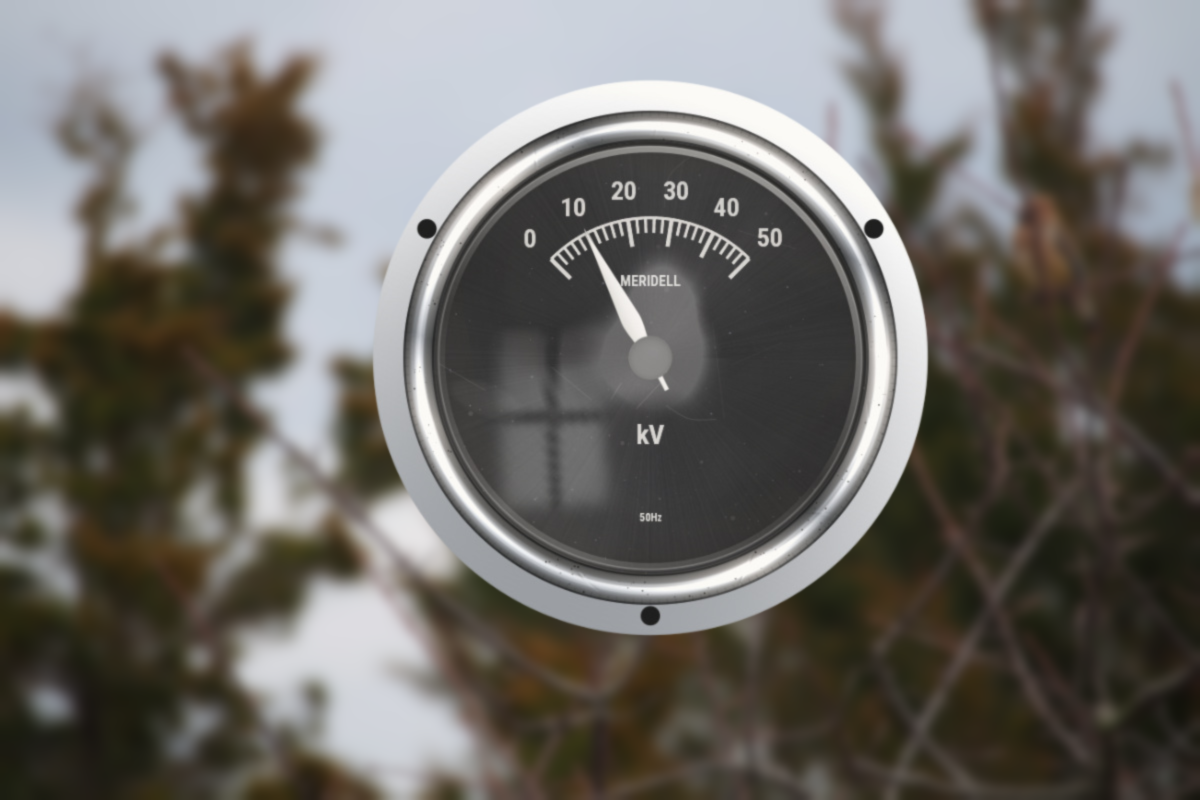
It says 10 kV
